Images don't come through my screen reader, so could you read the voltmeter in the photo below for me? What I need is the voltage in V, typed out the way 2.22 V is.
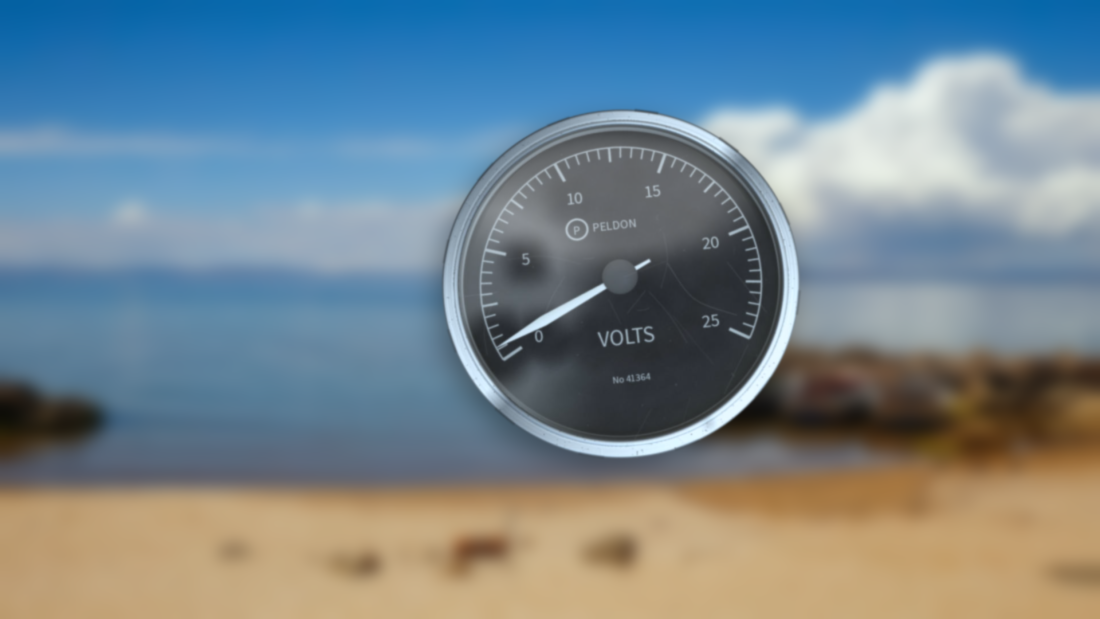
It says 0.5 V
